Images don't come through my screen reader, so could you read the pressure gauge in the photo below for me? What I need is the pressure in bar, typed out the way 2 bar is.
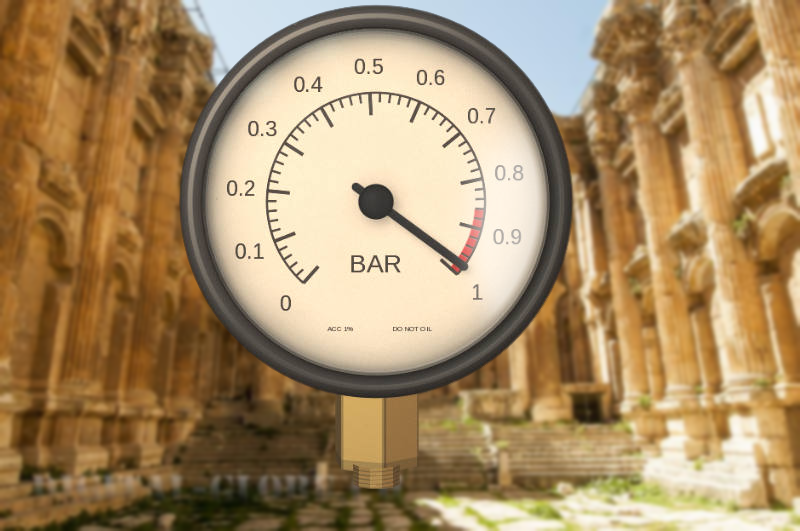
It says 0.98 bar
